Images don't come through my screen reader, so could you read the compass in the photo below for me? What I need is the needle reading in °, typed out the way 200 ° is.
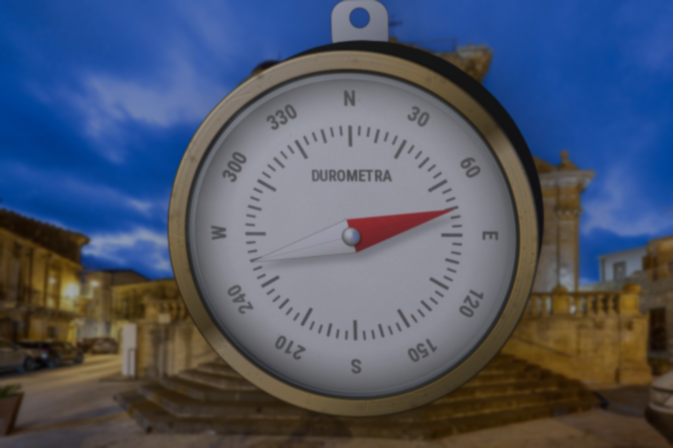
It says 75 °
